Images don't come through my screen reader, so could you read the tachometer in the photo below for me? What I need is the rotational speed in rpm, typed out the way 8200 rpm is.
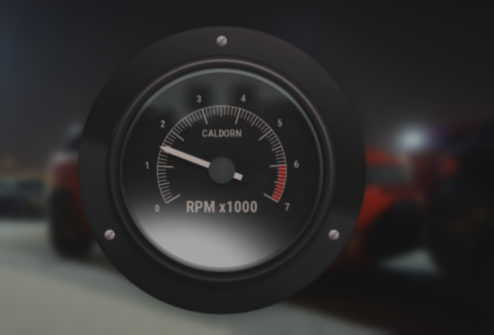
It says 1500 rpm
